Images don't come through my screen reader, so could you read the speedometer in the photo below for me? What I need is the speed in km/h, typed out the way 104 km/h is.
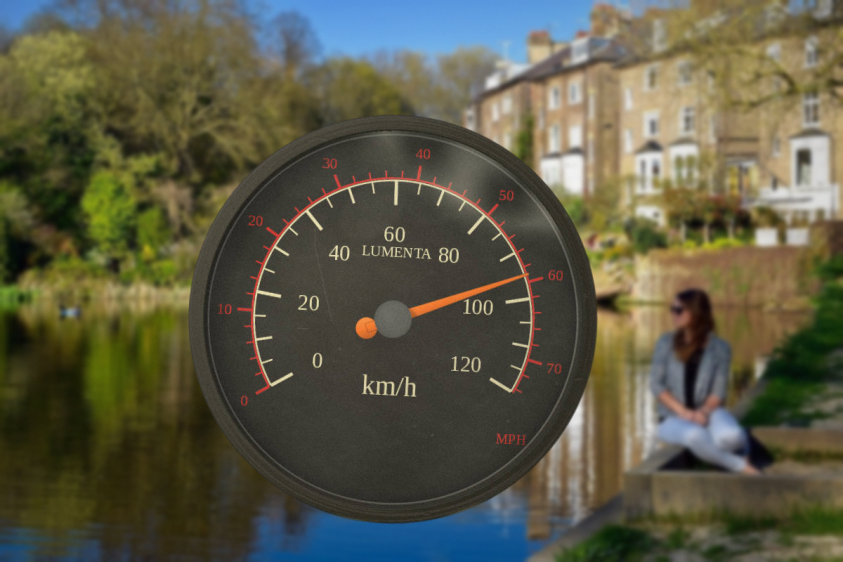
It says 95 km/h
